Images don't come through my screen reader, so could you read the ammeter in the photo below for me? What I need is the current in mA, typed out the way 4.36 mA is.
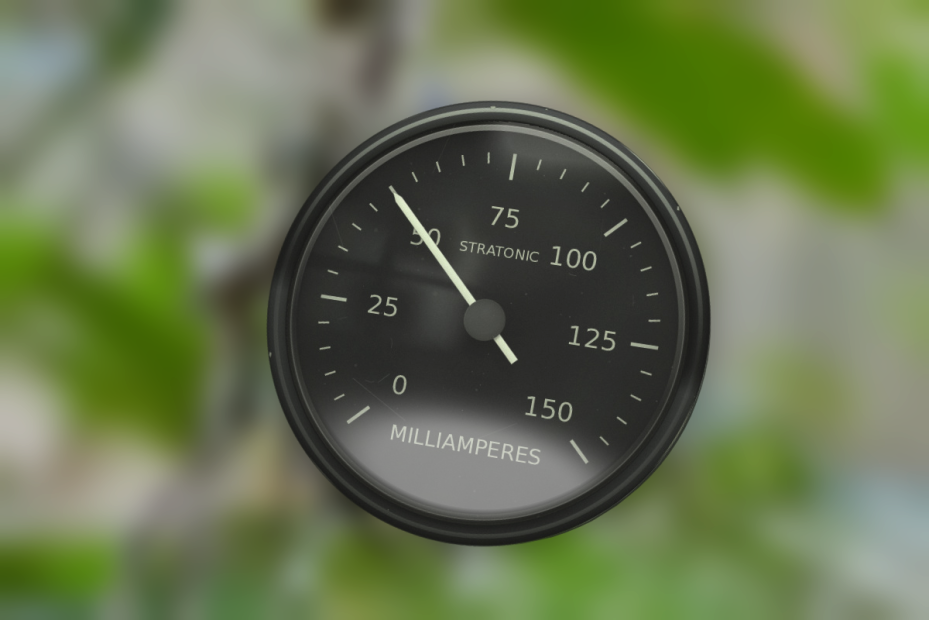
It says 50 mA
